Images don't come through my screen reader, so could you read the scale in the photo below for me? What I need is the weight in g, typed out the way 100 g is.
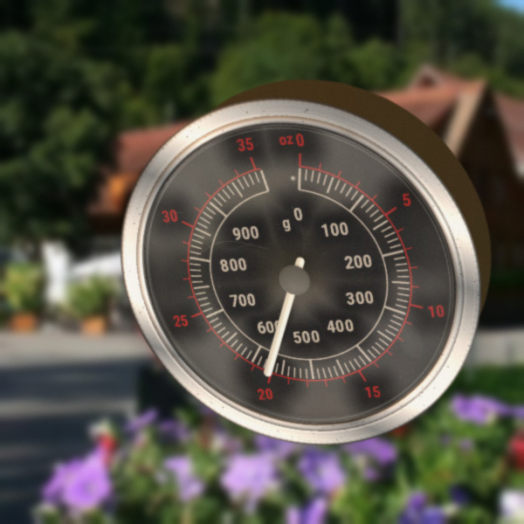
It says 570 g
